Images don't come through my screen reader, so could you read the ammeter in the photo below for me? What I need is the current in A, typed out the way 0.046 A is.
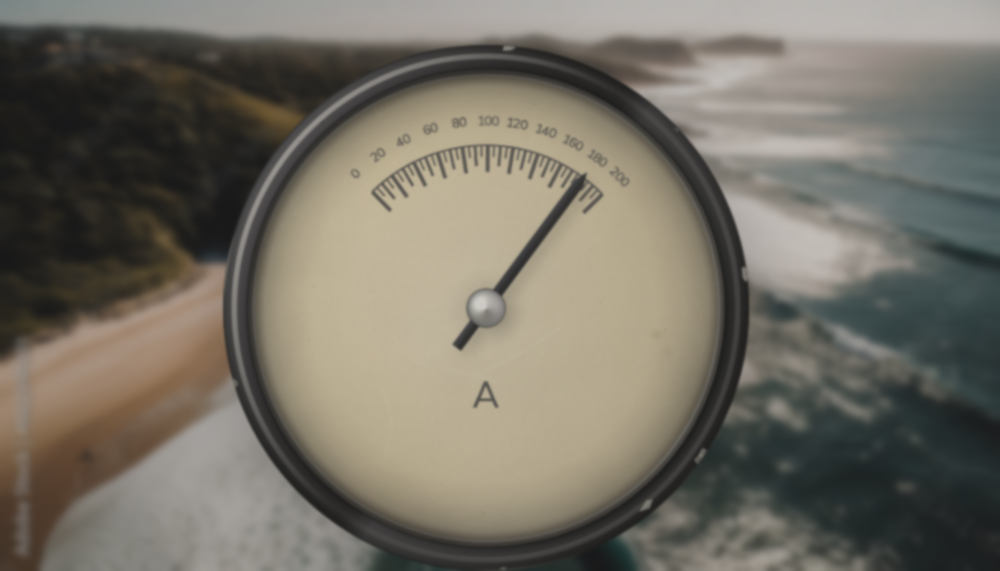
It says 180 A
